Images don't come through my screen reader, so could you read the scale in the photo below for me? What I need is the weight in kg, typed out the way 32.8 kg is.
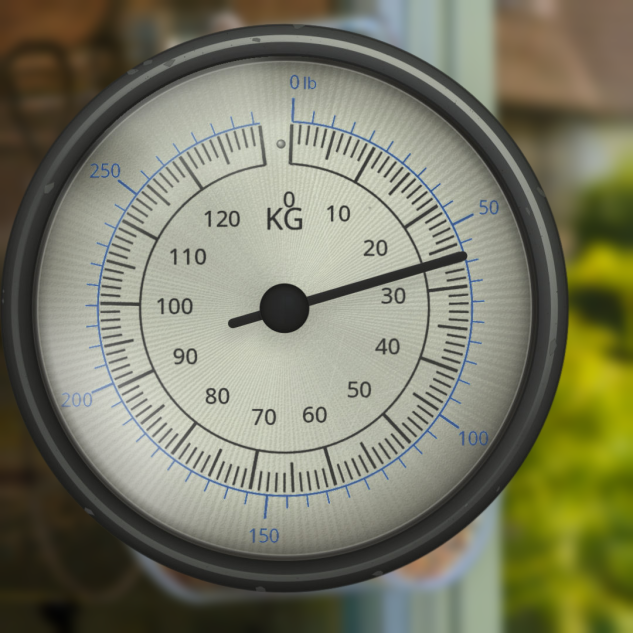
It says 26.5 kg
